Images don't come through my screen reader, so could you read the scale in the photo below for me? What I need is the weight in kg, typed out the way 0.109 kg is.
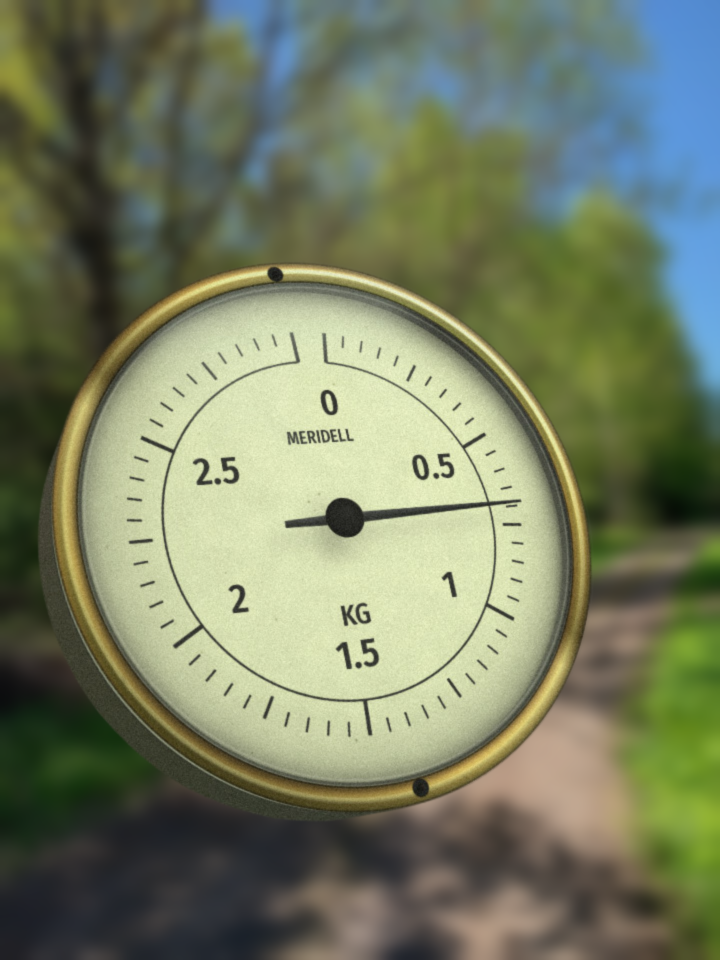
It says 0.7 kg
